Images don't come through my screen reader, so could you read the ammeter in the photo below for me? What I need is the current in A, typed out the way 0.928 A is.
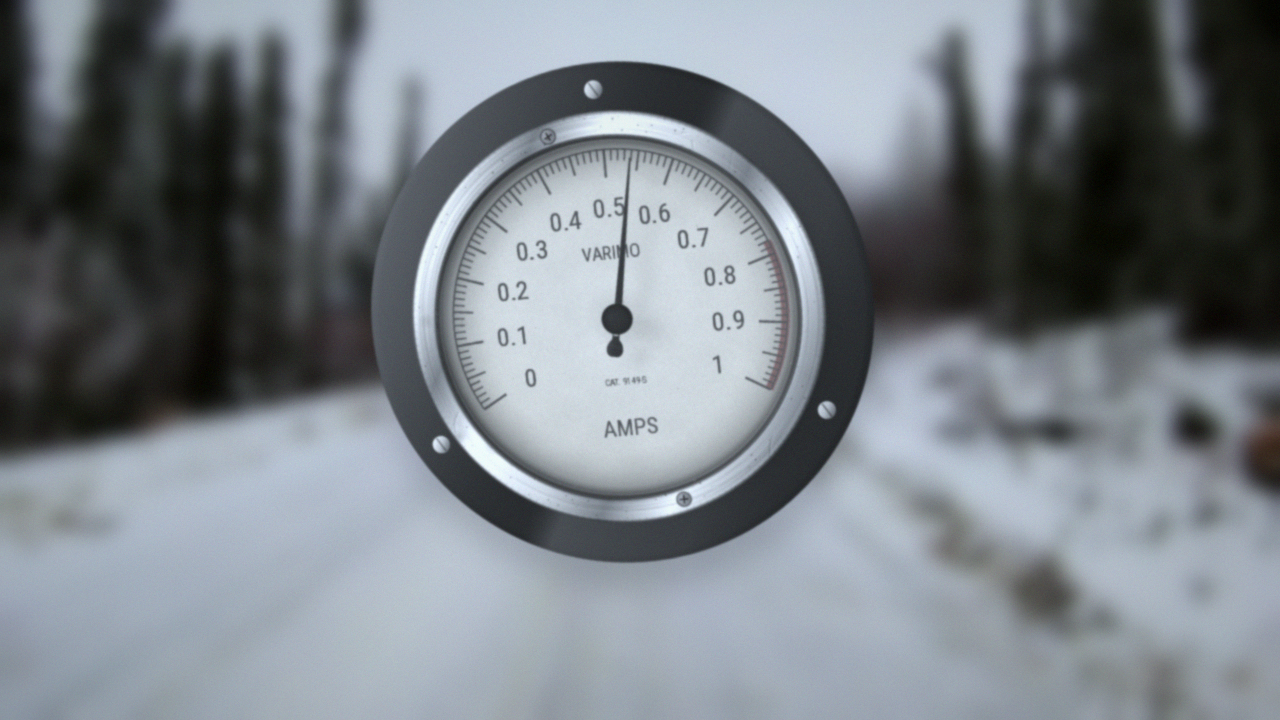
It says 0.54 A
